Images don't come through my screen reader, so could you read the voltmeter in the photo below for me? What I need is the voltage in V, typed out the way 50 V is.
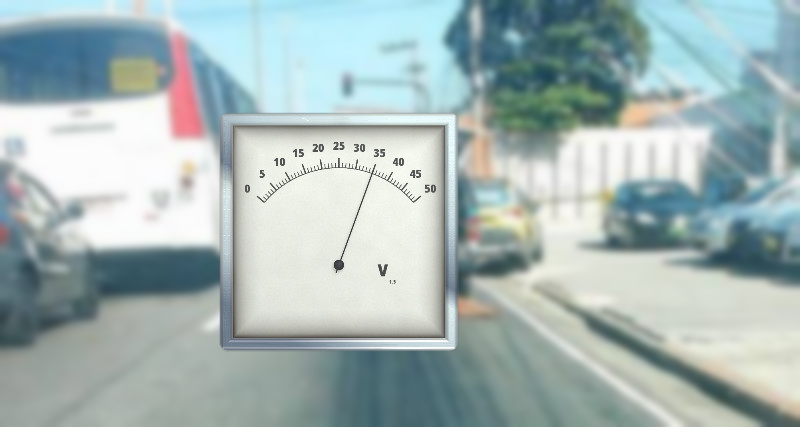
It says 35 V
